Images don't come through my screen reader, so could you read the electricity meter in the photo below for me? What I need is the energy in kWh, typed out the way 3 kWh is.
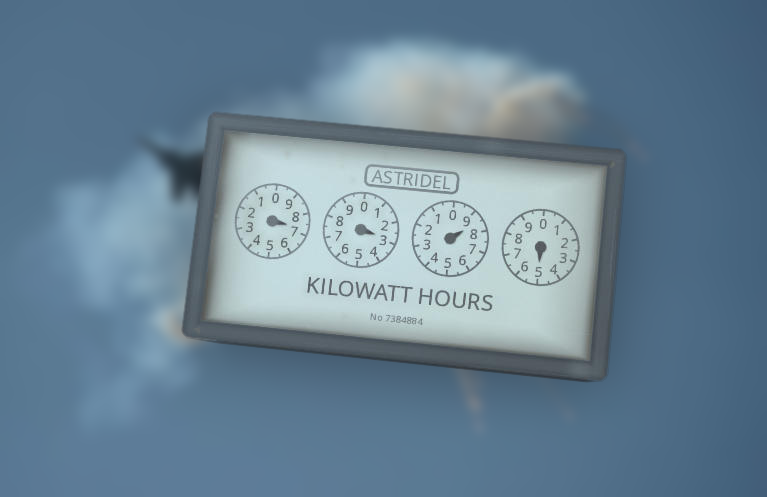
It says 7285 kWh
